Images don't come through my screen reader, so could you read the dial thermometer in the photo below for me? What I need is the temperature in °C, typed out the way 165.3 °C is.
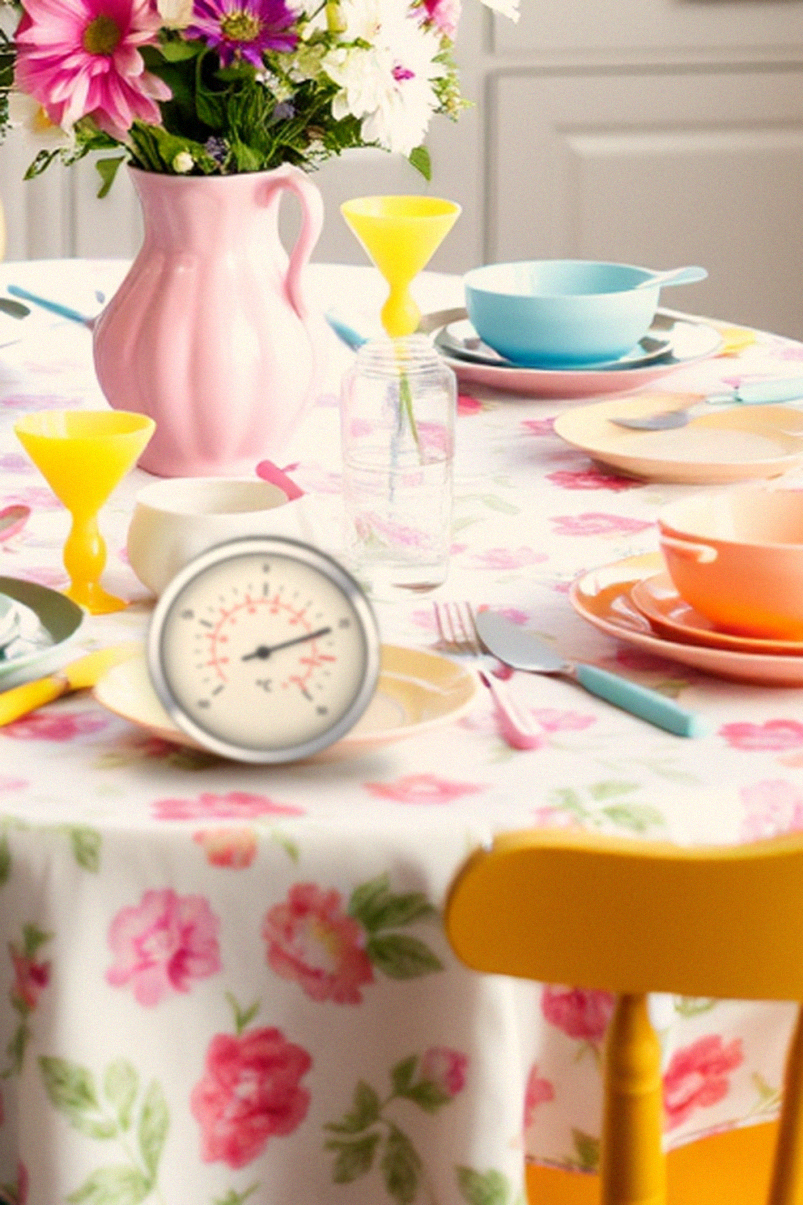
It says 25 °C
